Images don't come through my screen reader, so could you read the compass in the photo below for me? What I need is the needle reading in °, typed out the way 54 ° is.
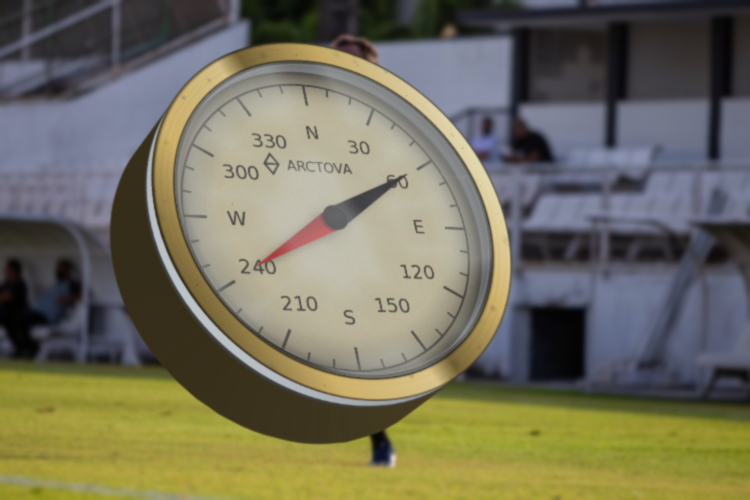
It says 240 °
